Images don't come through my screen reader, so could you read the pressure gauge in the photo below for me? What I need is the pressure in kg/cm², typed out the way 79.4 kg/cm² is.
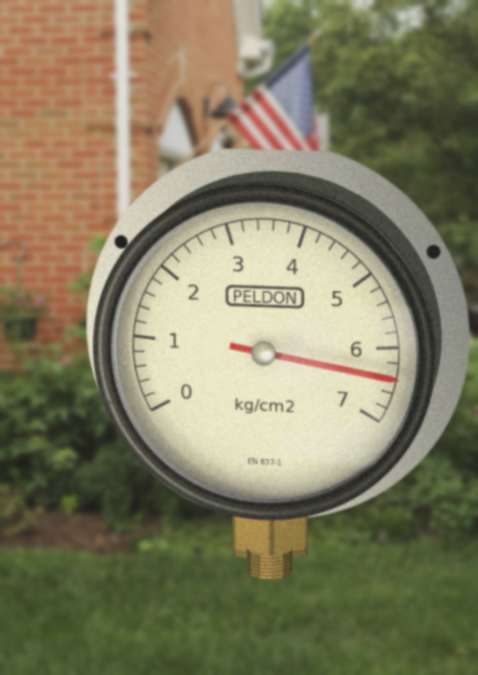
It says 6.4 kg/cm²
